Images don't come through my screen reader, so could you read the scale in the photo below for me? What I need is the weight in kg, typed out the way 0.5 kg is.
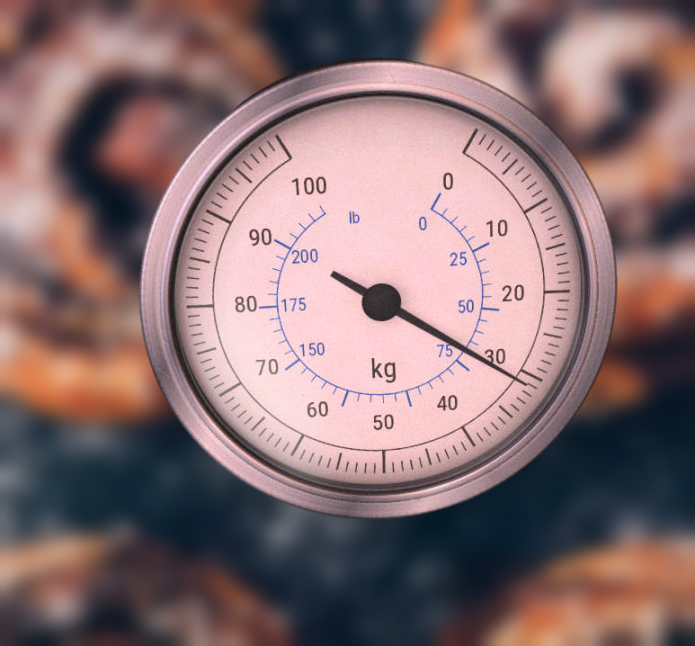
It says 31 kg
